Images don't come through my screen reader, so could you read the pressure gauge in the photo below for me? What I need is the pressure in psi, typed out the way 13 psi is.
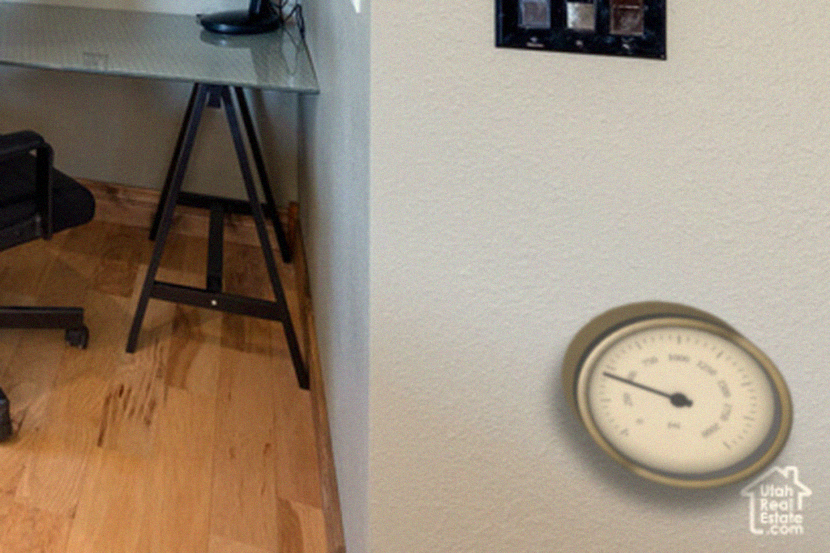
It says 450 psi
